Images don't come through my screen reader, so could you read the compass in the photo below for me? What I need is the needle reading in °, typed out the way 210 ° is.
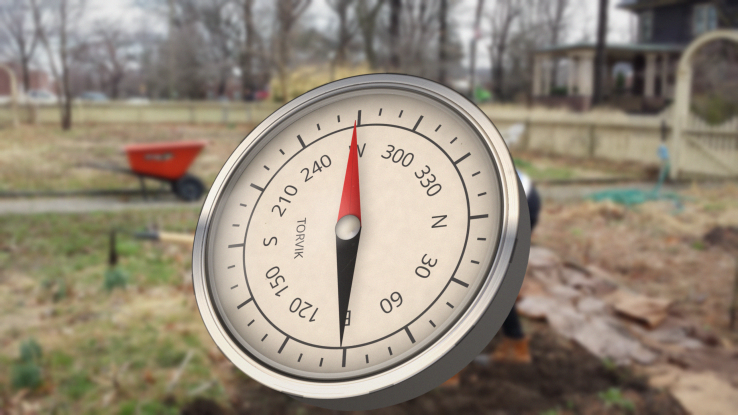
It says 270 °
